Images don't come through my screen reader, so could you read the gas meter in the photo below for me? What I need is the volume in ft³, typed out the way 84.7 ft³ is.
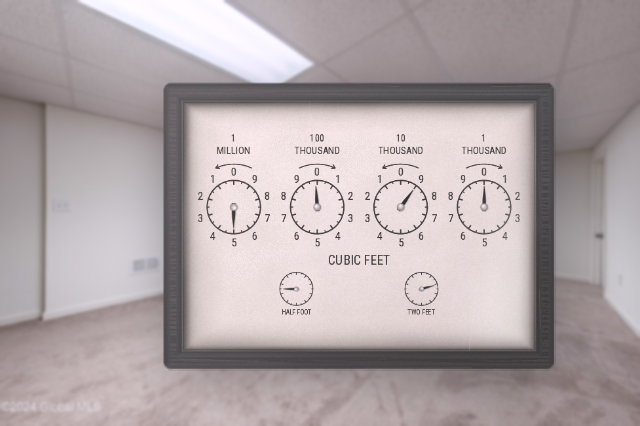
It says 499000 ft³
